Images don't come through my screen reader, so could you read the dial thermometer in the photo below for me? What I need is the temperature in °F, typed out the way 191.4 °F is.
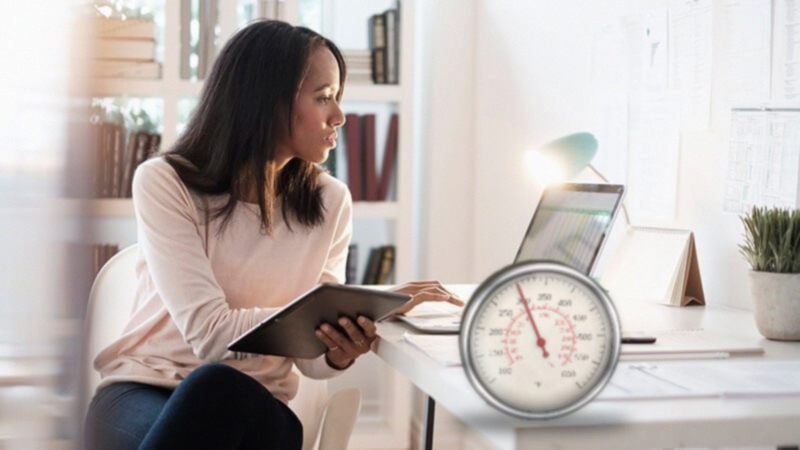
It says 300 °F
